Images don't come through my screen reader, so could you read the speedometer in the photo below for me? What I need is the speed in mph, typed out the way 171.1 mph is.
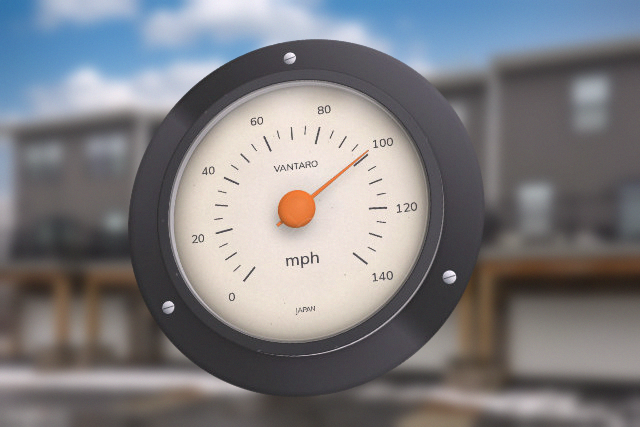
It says 100 mph
